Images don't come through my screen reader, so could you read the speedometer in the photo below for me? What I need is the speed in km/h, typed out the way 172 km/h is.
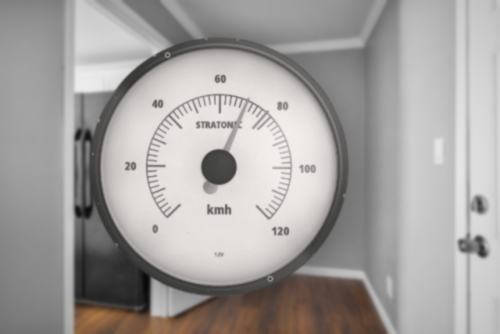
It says 70 km/h
